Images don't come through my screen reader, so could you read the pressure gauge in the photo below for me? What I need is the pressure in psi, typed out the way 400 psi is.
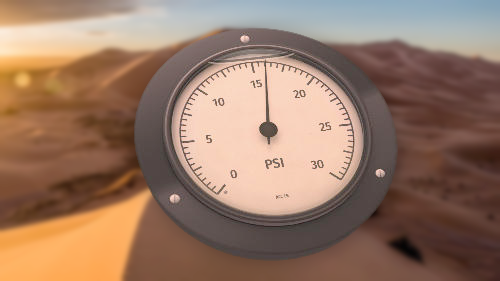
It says 16 psi
